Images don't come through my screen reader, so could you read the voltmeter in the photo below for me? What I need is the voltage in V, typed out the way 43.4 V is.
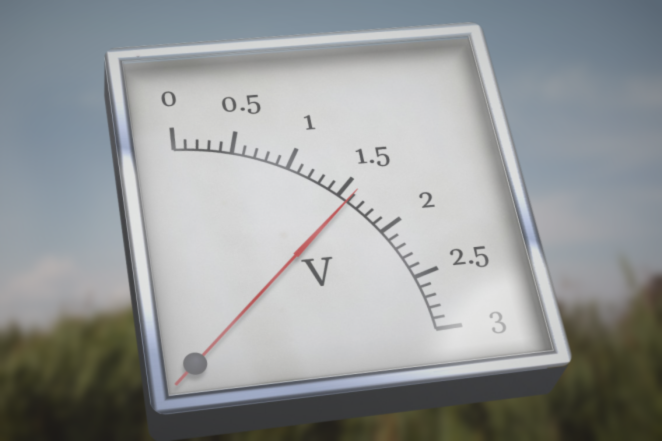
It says 1.6 V
